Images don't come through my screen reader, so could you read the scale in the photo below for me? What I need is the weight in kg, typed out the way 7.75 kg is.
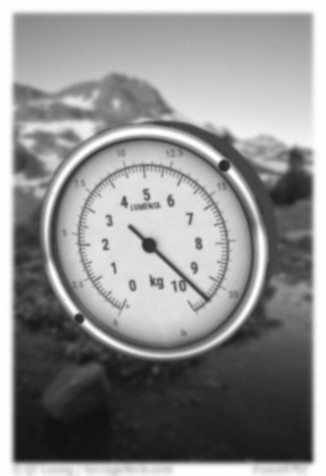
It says 9.5 kg
